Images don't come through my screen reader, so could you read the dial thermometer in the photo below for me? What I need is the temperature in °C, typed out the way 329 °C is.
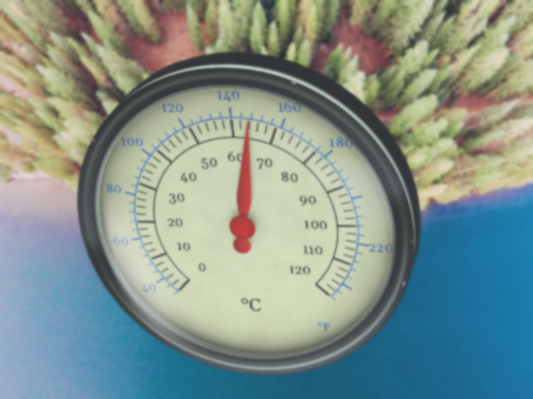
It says 64 °C
